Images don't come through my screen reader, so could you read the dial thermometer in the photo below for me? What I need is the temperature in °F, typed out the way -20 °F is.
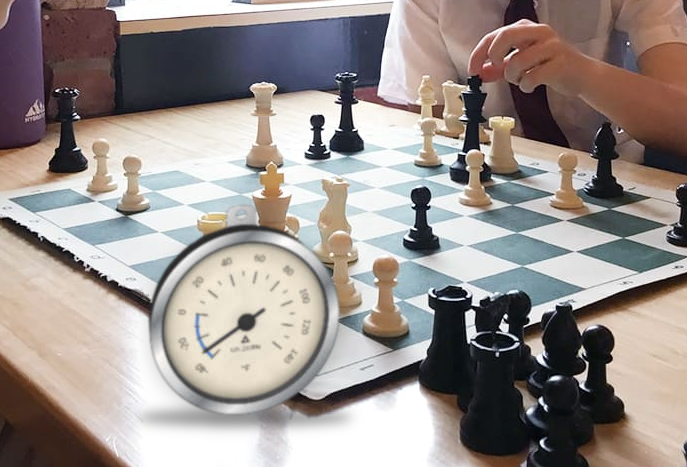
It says -30 °F
